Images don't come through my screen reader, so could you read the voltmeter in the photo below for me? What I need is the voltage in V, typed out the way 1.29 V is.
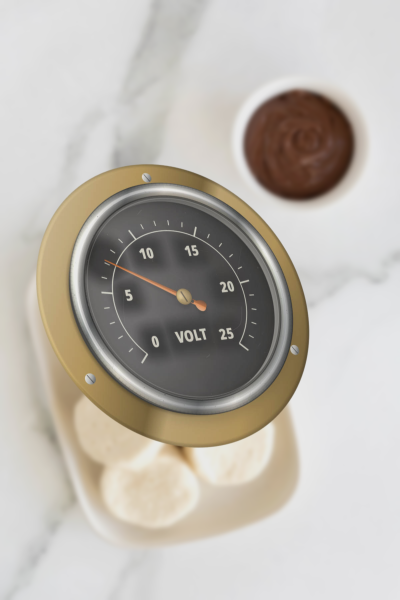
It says 7 V
